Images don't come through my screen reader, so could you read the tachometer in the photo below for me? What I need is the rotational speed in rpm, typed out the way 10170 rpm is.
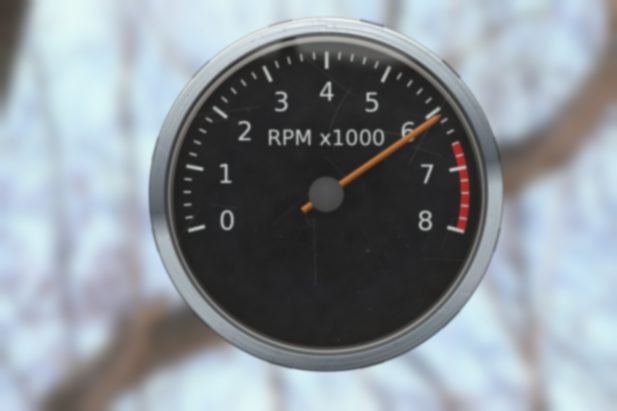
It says 6100 rpm
